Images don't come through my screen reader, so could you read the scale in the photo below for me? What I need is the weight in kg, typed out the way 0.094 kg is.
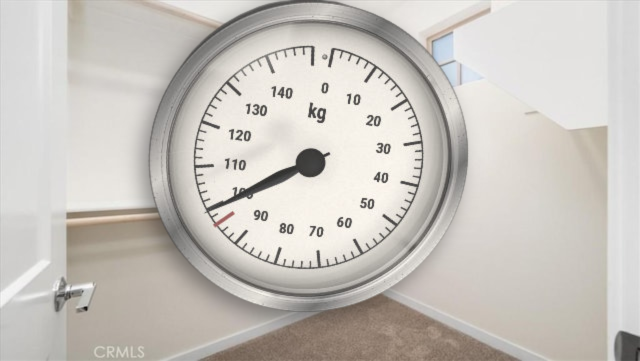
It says 100 kg
